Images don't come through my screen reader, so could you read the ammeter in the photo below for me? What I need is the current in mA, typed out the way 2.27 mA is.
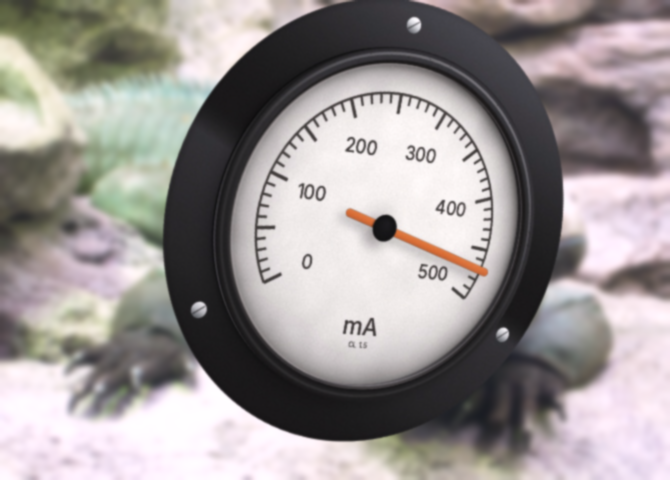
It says 470 mA
